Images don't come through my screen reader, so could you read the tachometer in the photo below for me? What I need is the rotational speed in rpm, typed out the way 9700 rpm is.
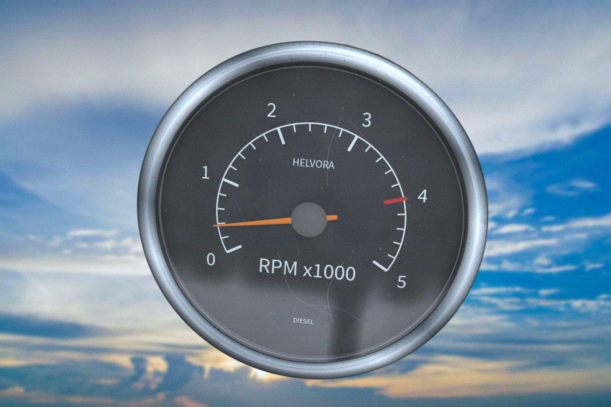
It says 400 rpm
